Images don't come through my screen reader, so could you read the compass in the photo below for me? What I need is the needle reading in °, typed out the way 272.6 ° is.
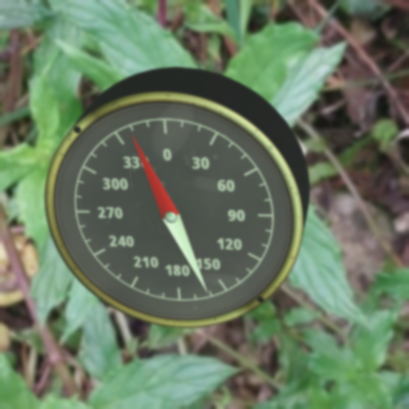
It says 340 °
